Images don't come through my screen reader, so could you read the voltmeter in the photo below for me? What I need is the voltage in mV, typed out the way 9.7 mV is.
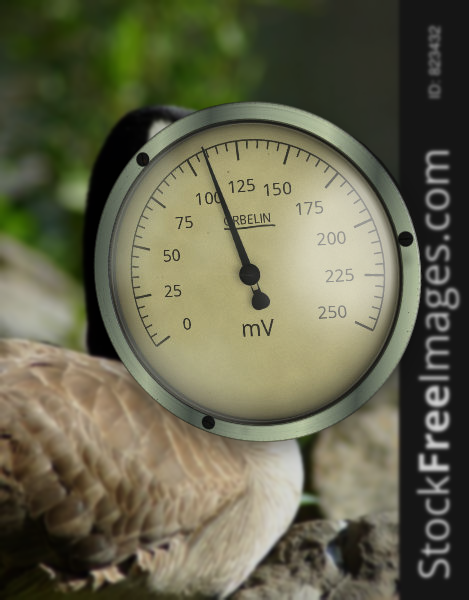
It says 110 mV
